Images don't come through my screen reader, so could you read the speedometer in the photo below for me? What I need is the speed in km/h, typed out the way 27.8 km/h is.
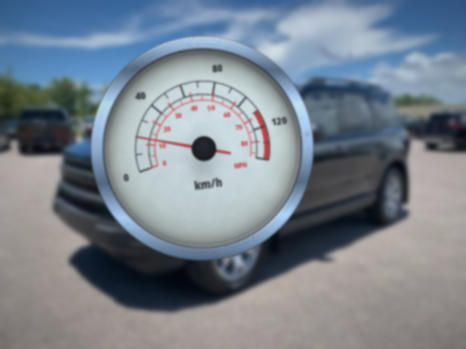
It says 20 km/h
